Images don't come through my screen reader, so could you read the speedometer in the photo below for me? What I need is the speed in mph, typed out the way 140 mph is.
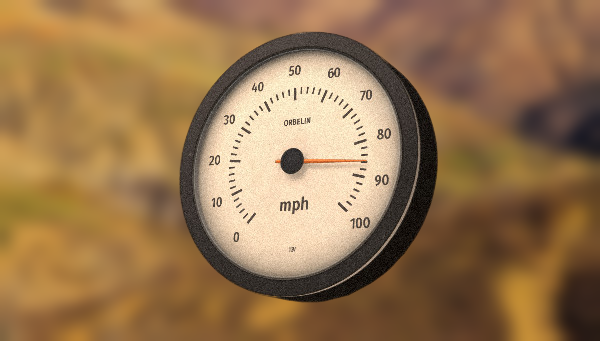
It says 86 mph
